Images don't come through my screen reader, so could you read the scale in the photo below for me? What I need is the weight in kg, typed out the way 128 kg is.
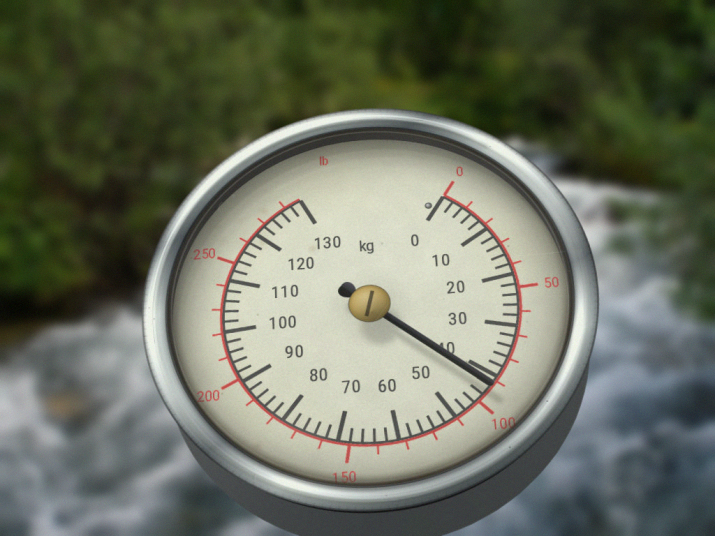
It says 42 kg
